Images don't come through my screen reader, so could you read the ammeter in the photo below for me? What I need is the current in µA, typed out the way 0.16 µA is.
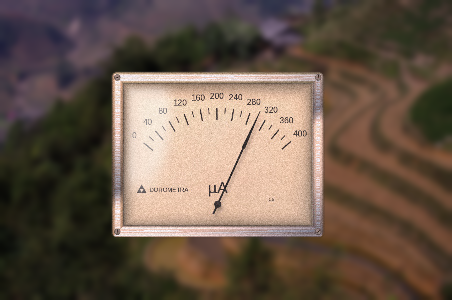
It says 300 µA
